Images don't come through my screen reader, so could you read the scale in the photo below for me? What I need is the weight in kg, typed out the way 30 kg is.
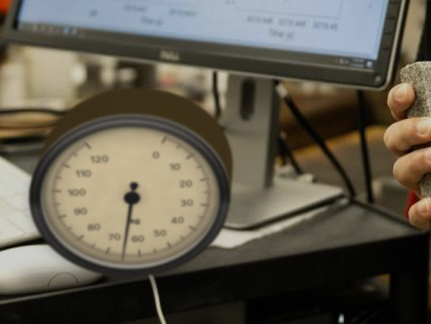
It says 65 kg
